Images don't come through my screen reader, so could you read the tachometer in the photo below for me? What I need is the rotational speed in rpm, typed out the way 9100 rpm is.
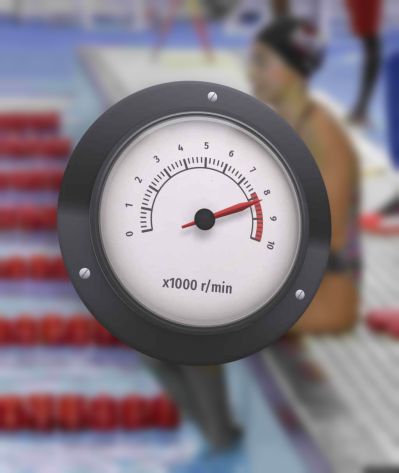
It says 8200 rpm
